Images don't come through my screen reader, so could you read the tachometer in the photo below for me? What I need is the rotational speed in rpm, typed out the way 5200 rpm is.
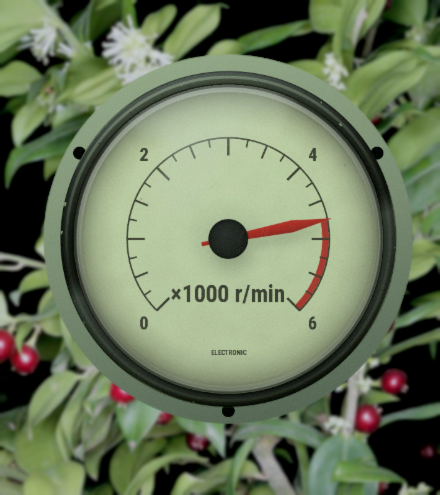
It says 4750 rpm
